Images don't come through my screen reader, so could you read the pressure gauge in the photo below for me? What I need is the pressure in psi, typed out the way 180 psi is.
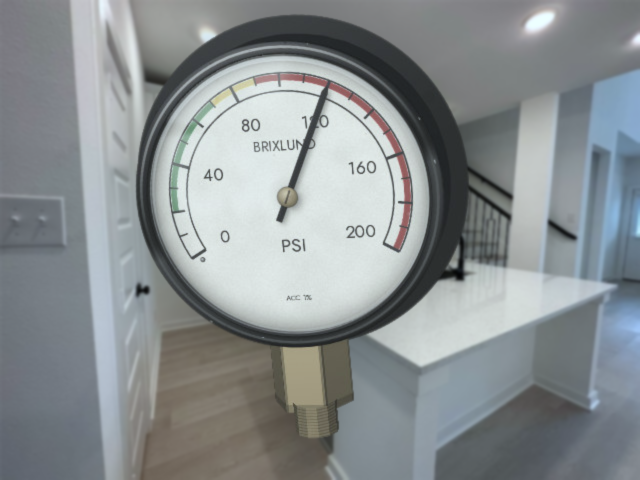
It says 120 psi
